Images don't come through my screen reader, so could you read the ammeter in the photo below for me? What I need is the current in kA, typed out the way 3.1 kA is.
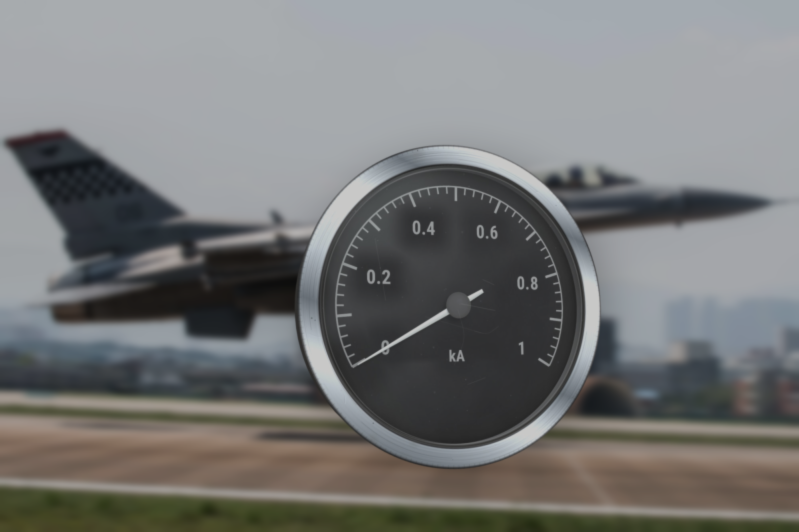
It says 0 kA
